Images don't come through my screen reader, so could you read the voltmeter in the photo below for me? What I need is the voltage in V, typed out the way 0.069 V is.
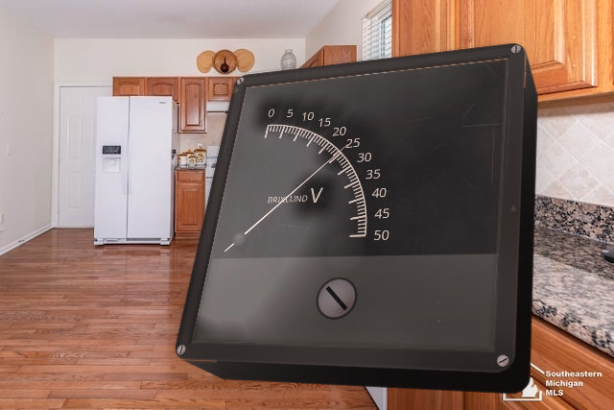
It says 25 V
